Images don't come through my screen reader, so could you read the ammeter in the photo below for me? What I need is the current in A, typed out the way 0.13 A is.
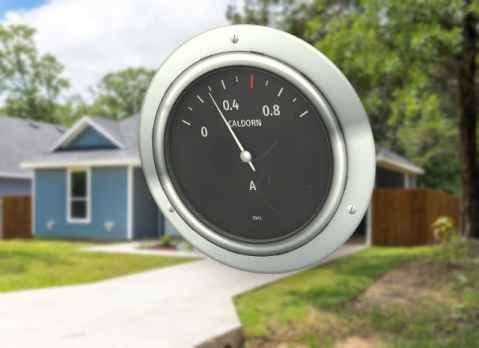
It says 0.3 A
